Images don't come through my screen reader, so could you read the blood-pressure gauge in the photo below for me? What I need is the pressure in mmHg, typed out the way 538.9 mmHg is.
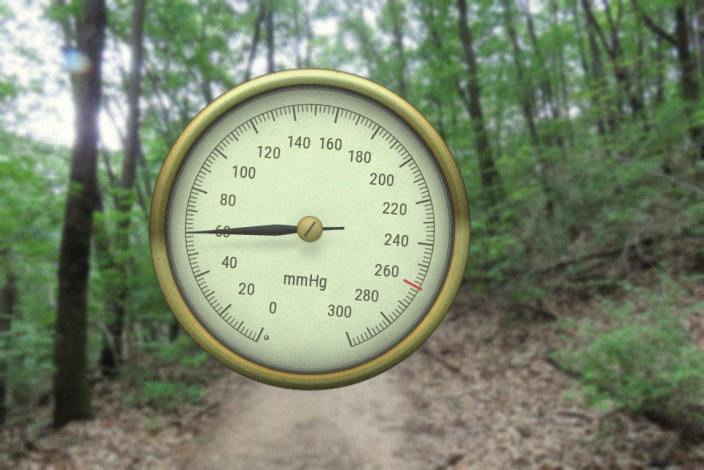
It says 60 mmHg
